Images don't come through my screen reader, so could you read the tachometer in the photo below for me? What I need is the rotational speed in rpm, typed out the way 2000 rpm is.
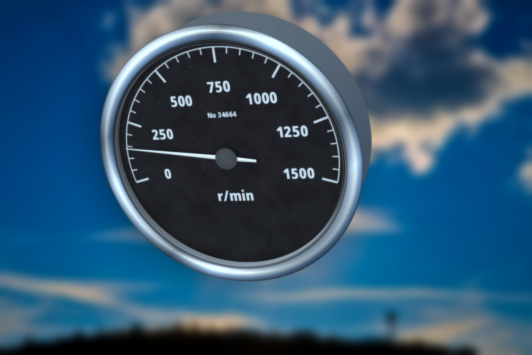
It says 150 rpm
